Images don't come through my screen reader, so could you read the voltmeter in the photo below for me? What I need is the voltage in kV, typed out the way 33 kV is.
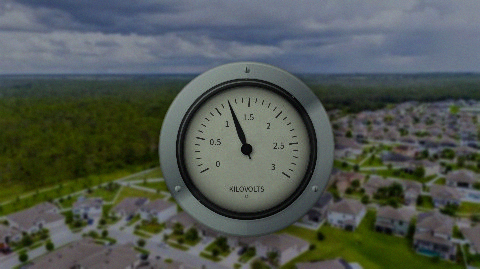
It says 1.2 kV
